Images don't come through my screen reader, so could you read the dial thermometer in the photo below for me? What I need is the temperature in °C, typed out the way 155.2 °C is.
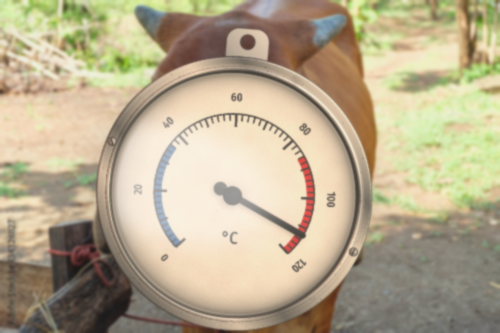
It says 112 °C
